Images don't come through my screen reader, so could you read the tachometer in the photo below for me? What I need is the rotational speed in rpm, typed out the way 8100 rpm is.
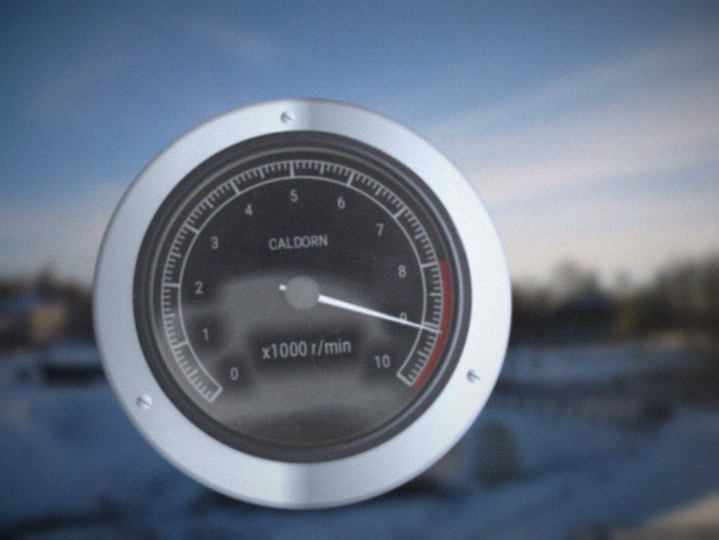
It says 9100 rpm
